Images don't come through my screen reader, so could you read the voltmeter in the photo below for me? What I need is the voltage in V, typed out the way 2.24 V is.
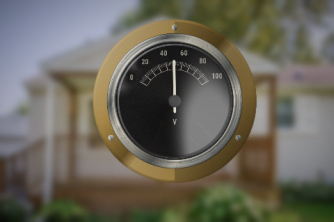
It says 50 V
